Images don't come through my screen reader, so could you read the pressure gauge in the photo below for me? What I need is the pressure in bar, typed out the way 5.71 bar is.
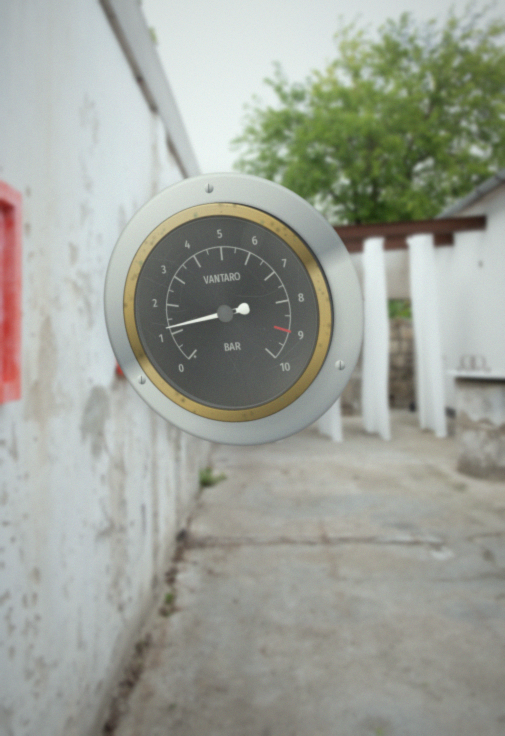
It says 1.25 bar
